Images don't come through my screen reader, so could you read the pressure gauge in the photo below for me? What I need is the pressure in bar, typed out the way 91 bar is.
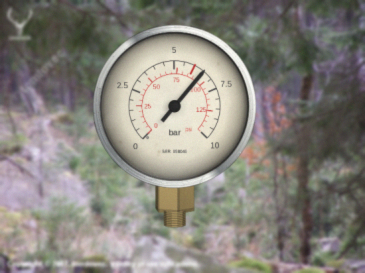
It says 6.5 bar
